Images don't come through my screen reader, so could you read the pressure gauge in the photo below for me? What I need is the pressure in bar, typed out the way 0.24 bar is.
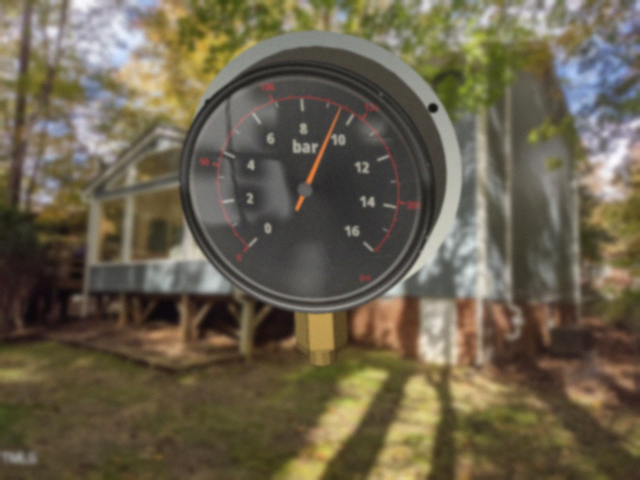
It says 9.5 bar
